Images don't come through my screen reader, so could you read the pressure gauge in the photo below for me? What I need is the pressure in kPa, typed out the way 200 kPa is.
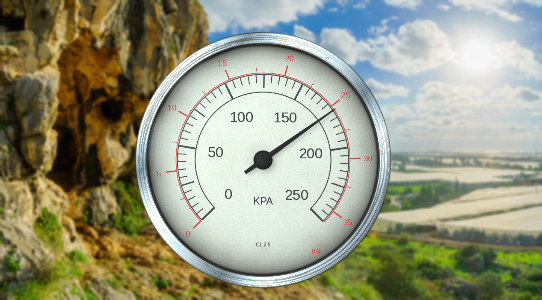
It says 175 kPa
